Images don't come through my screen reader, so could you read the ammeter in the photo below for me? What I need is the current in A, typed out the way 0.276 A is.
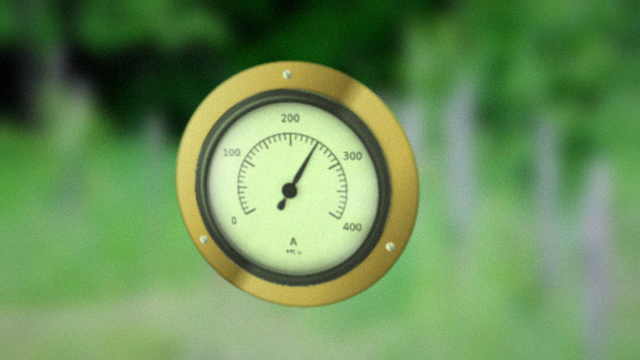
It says 250 A
